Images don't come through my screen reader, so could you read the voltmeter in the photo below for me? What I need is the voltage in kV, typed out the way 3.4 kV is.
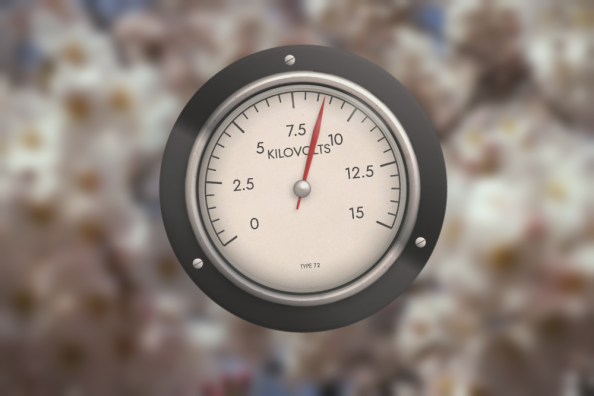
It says 8.75 kV
